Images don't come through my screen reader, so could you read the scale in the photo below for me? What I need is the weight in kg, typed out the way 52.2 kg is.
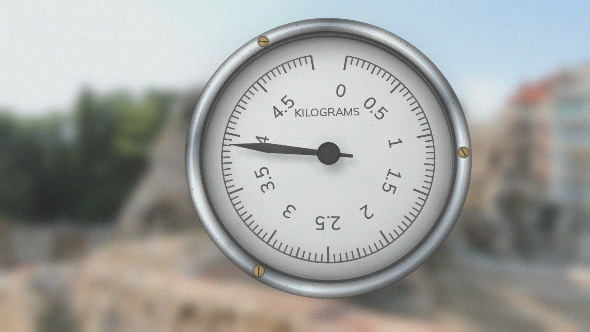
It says 3.9 kg
